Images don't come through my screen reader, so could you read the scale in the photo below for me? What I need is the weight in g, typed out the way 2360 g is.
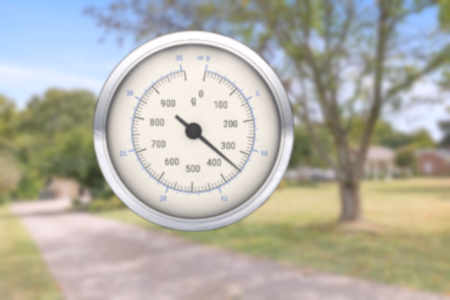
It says 350 g
